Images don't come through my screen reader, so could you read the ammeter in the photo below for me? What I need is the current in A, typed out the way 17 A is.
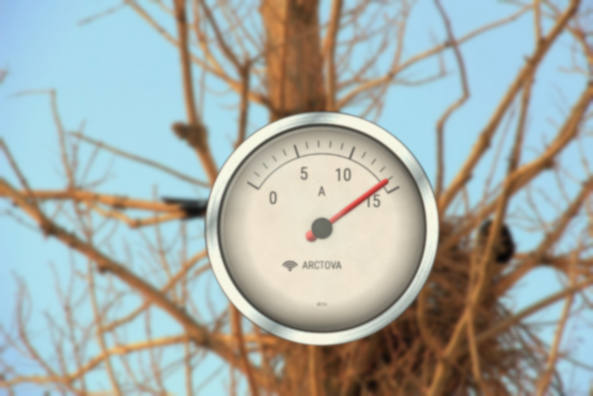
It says 14 A
